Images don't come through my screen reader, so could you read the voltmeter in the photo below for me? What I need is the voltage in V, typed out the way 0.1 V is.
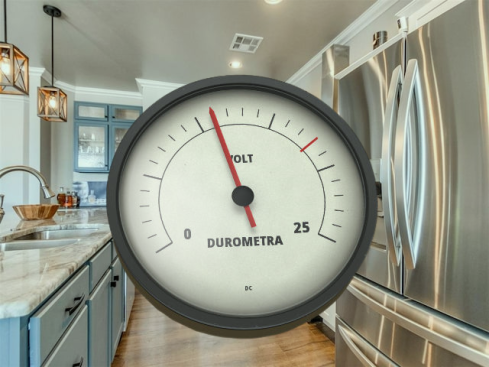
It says 11 V
